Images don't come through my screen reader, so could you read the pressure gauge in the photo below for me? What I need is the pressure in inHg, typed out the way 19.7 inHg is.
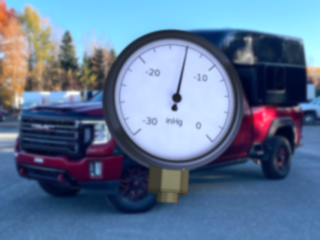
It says -14 inHg
